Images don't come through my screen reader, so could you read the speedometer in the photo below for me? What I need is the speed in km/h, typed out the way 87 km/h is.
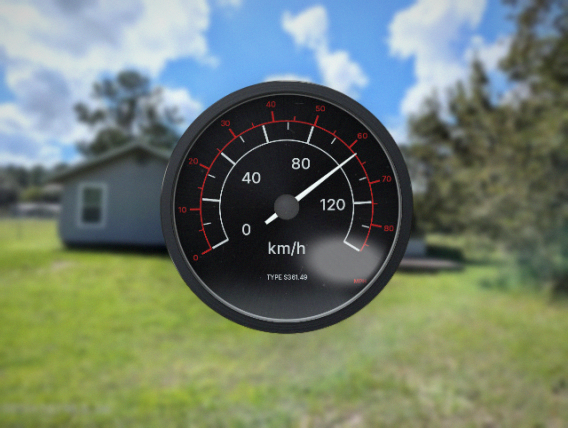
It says 100 km/h
